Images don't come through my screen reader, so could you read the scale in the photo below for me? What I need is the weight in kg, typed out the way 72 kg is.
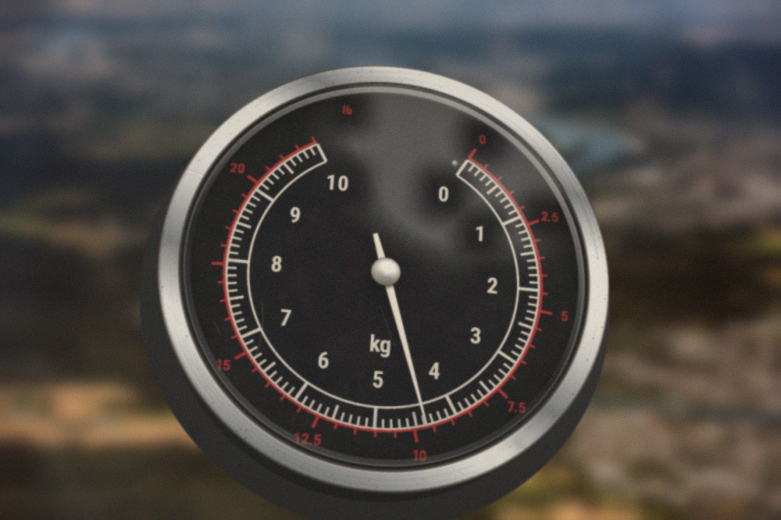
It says 4.4 kg
